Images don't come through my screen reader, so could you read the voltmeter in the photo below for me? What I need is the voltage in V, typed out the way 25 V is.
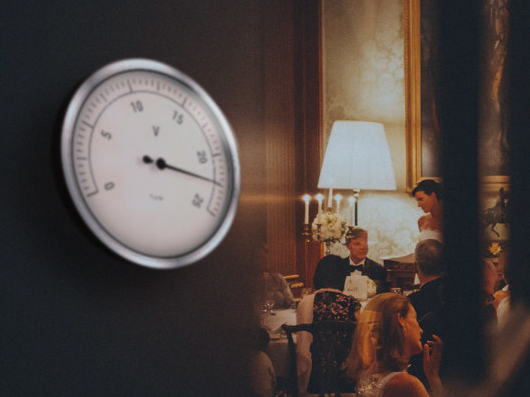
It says 22.5 V
